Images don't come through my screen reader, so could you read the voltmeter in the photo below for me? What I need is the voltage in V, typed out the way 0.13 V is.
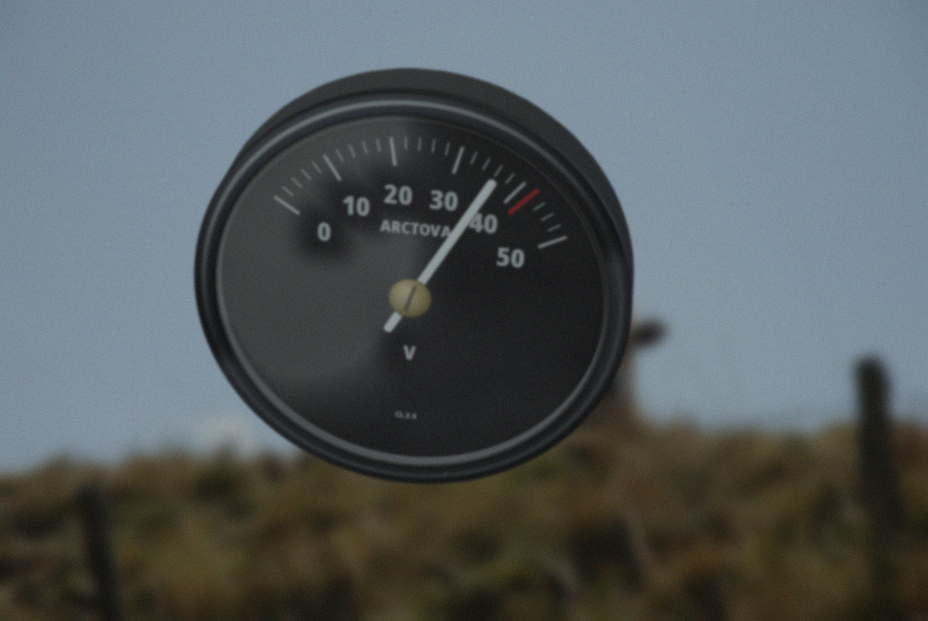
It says 36 V
